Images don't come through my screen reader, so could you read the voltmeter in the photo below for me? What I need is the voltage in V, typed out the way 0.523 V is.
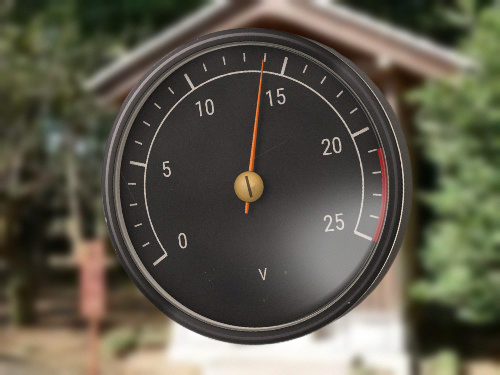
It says 14 V
